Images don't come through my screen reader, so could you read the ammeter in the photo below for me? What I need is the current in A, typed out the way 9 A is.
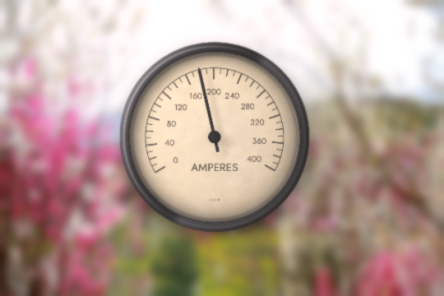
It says 180 A
